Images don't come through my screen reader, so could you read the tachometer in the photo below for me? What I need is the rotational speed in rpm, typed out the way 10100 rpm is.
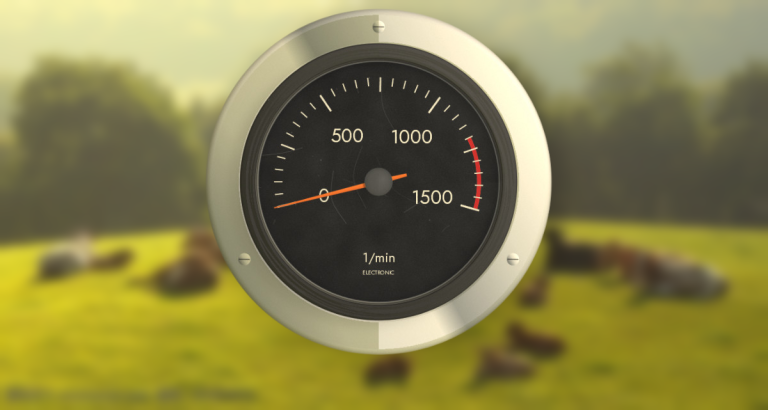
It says 0 rpm
